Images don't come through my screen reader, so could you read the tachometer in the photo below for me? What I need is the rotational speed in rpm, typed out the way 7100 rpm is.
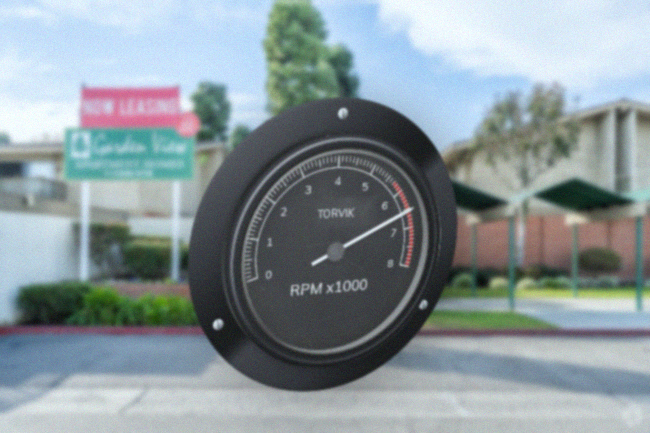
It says 6500 rpm
